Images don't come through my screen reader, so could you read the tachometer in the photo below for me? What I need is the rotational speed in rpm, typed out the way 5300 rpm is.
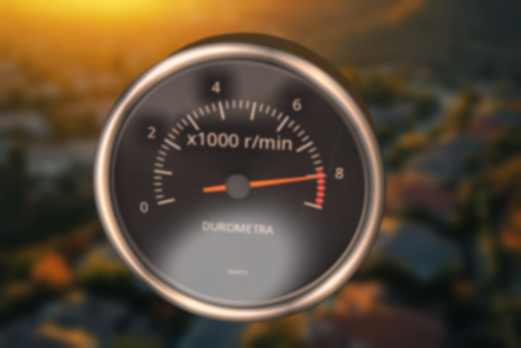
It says 8000 rpm
